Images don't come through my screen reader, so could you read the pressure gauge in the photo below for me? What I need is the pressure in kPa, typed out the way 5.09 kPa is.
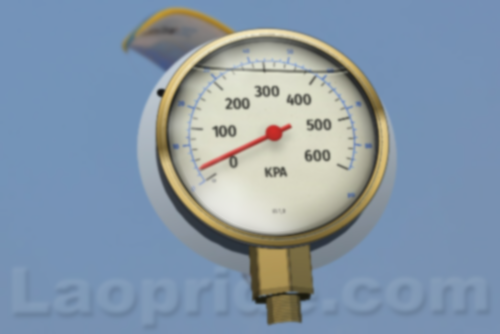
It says 20 kPa
